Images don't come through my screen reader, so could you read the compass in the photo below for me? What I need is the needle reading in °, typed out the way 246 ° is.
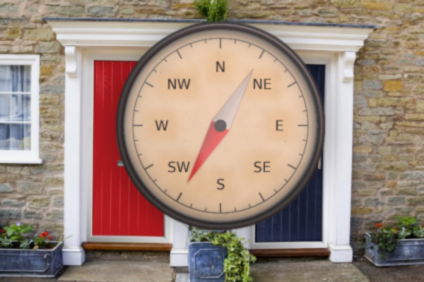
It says 210 °
